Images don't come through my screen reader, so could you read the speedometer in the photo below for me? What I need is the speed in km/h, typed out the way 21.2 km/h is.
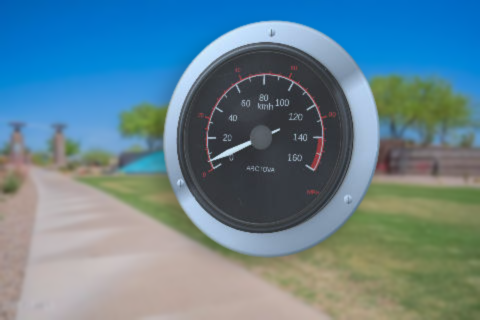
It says 5 km/h
